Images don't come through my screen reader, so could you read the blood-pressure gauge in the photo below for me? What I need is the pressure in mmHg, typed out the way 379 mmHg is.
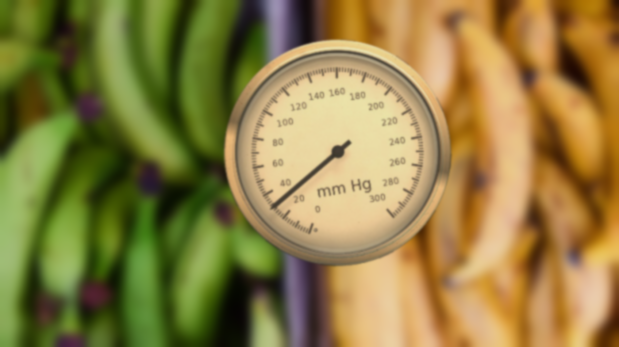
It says 30 mmHg
